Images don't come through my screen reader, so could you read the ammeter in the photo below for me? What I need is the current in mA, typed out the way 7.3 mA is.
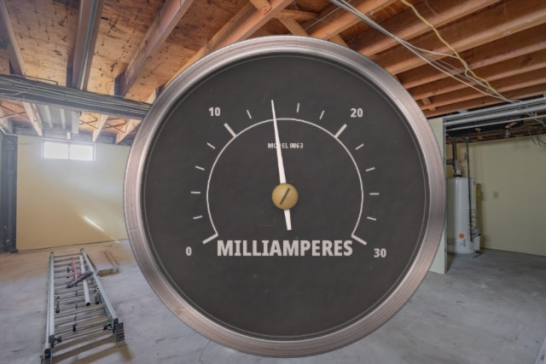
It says 14 mA
